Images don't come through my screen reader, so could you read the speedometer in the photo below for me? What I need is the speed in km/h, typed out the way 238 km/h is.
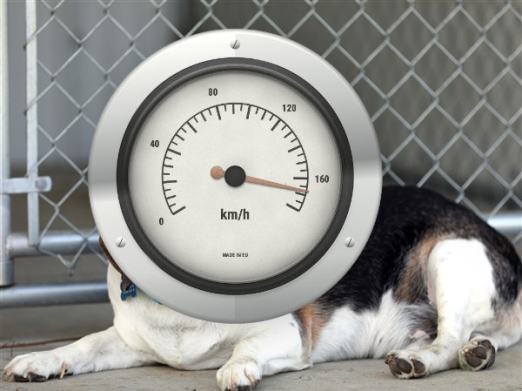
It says 167.5 km/h
